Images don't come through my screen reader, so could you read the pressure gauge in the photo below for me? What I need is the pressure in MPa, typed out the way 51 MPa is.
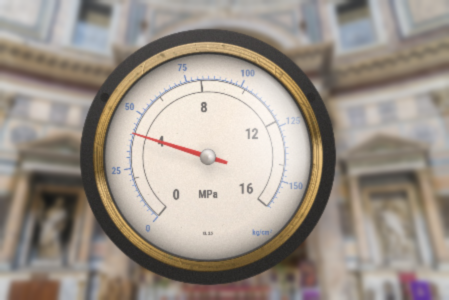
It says 4 MPa
